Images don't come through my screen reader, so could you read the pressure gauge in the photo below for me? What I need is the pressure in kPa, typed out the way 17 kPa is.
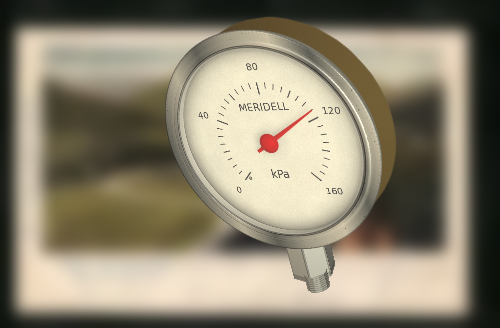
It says 115 kPa
